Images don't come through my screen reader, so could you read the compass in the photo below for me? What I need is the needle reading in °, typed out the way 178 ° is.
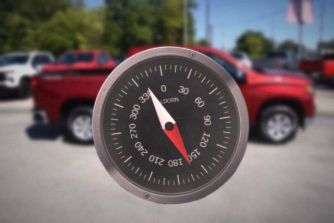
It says 160 °
